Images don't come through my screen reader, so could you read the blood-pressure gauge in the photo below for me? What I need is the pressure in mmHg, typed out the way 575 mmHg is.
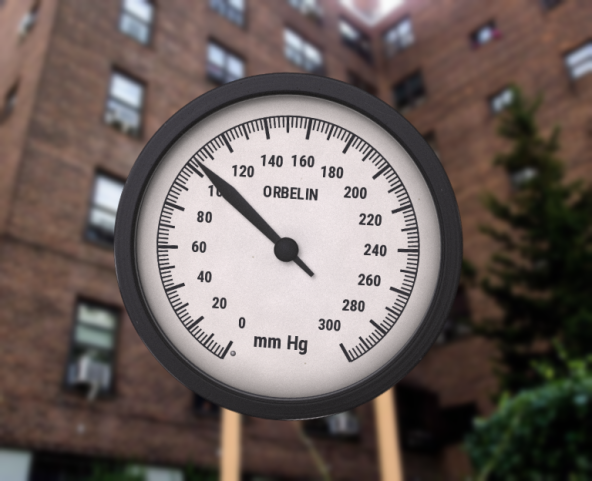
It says 104 mmHg
